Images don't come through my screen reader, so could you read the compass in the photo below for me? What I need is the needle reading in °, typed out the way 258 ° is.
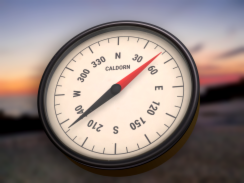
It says 50 °
